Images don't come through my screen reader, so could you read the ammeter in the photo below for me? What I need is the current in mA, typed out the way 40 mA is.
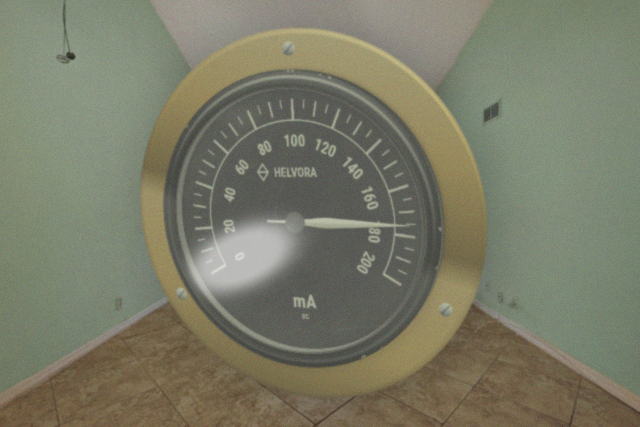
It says 175 mA
